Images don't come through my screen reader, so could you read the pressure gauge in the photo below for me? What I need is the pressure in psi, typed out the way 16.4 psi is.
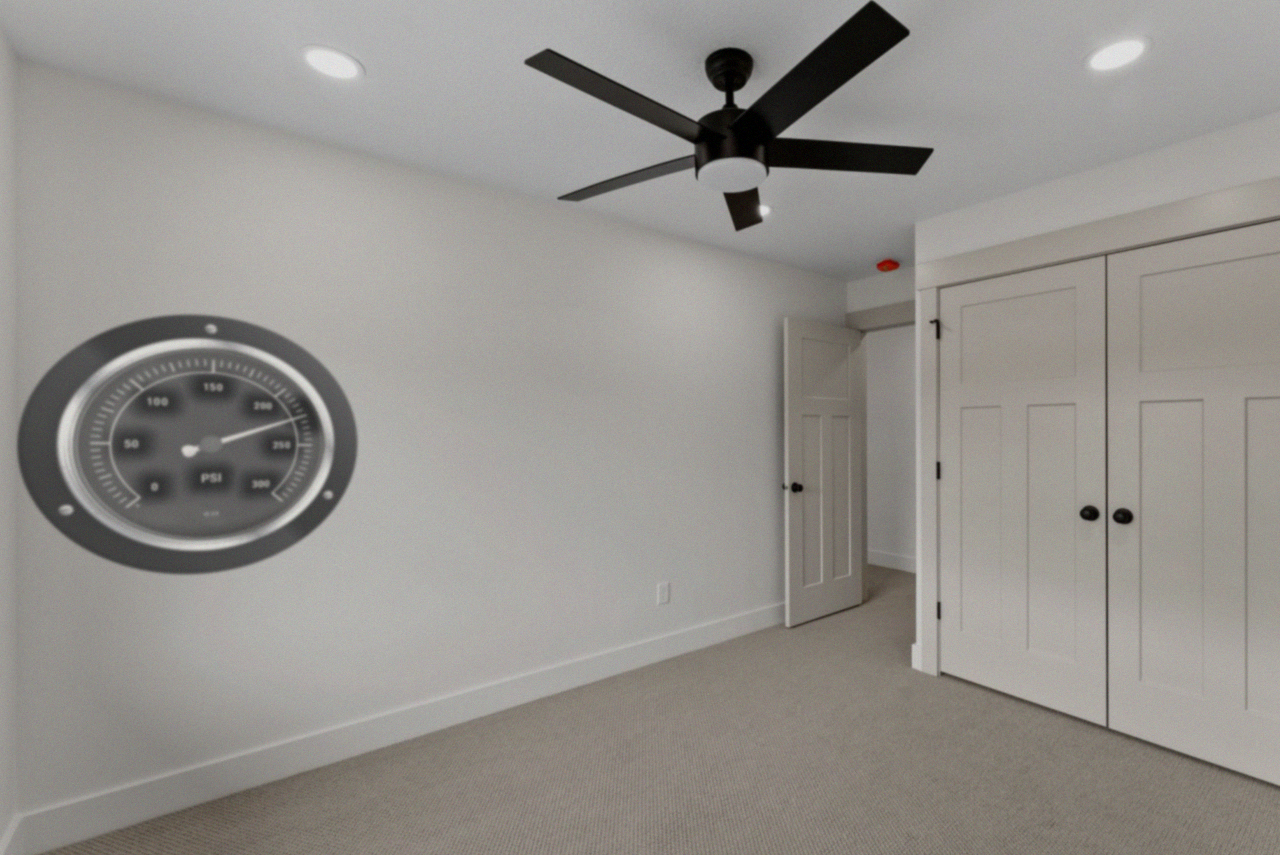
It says 225 psi
